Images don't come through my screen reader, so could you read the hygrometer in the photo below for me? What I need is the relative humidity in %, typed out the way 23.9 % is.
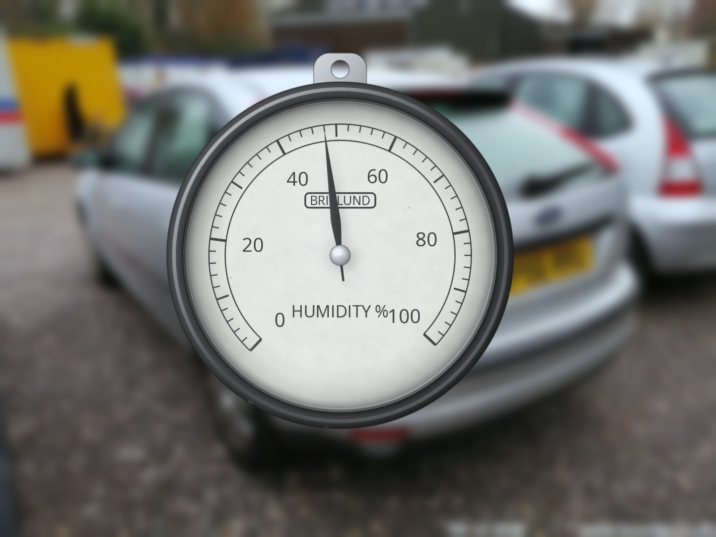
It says 48 %
